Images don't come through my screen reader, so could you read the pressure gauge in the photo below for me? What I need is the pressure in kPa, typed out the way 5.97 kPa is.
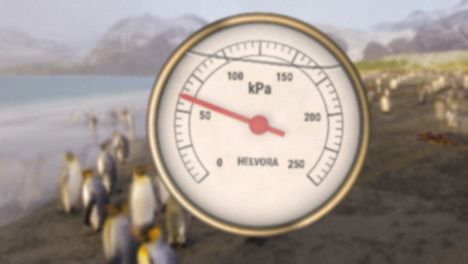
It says 60 kPa
